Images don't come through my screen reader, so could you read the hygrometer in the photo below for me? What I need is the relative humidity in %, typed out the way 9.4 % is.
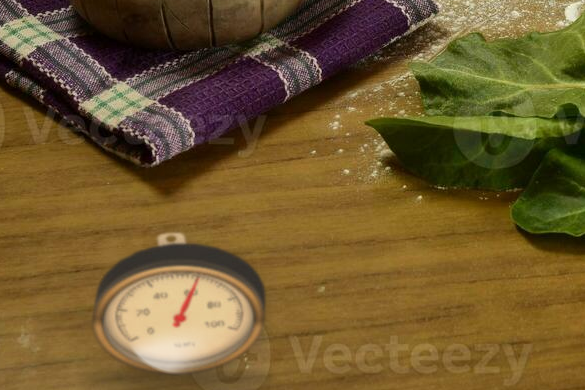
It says 60 %
